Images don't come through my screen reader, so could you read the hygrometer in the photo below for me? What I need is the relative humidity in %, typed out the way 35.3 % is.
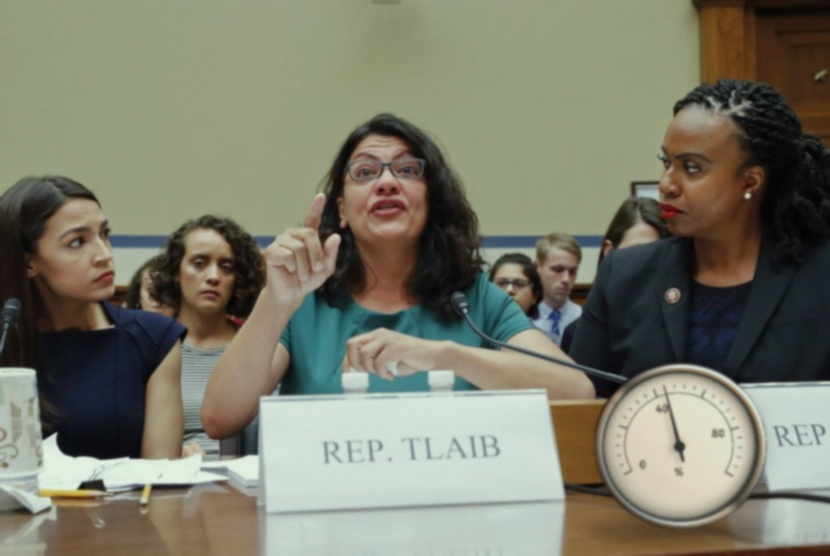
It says 44 %
